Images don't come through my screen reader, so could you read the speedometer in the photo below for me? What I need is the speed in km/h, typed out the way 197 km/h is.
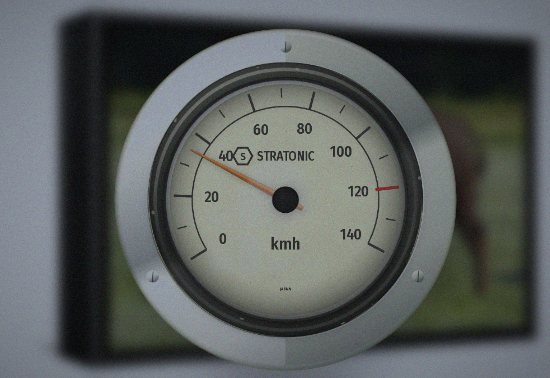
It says 35 km/h
